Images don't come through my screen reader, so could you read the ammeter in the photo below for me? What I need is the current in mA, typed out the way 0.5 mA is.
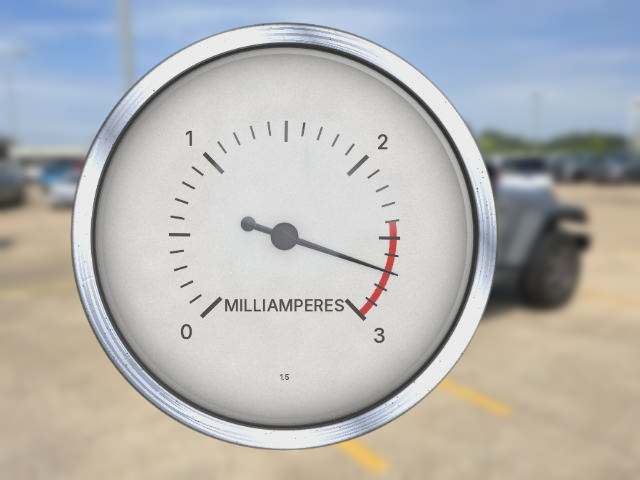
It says 2.7 mA
